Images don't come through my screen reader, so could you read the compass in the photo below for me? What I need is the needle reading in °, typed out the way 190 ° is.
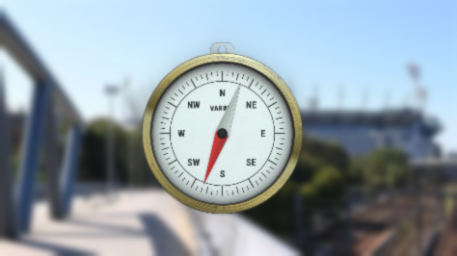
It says 200 °
